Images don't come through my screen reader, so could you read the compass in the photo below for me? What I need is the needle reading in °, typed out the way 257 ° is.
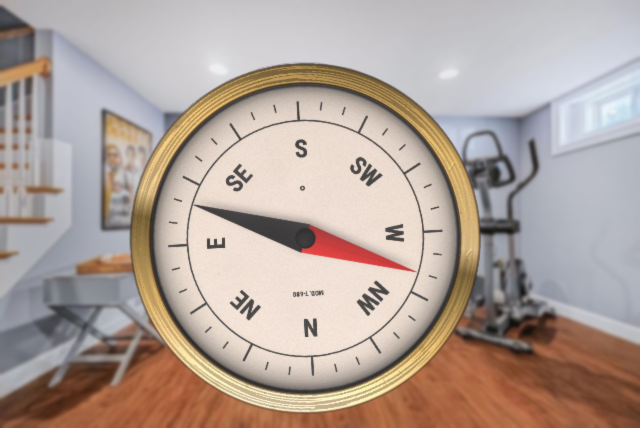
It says 290 °
